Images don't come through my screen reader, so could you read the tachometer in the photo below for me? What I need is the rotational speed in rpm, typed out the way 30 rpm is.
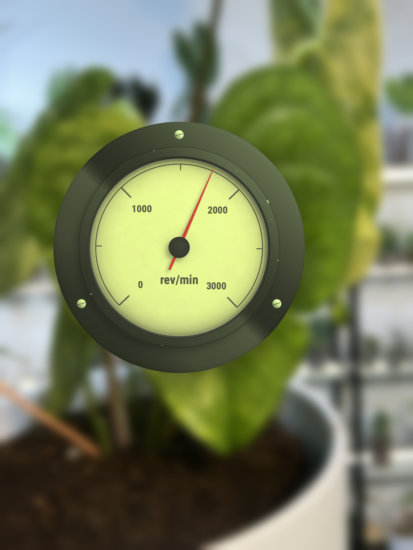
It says 1750 rpm
